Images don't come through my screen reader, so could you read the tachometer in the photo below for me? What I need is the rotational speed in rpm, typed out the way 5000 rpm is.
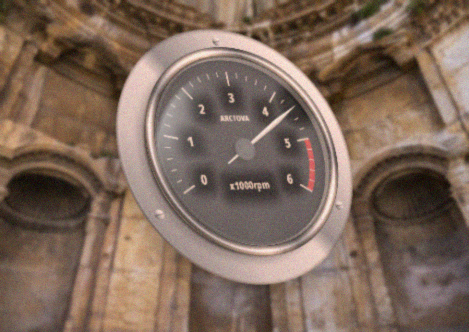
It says 4400 rpm
